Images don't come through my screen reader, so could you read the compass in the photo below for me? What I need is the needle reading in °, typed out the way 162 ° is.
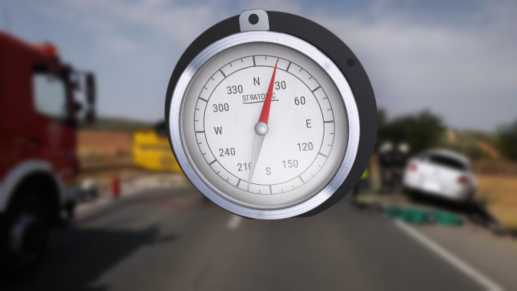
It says 20 °
